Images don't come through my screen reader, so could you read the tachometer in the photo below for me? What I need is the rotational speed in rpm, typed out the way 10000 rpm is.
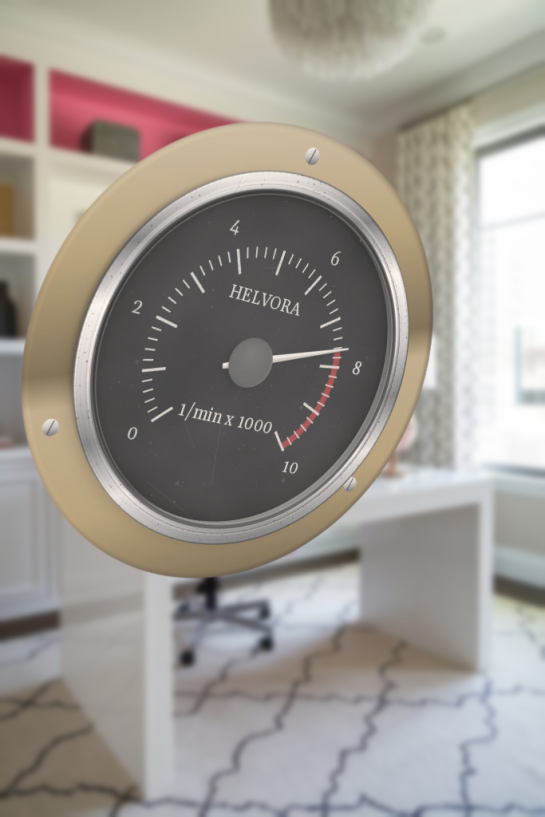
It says 7600 rpm
